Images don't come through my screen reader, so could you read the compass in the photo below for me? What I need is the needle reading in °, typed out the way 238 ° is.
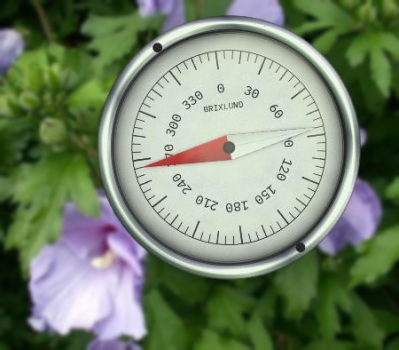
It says 265 °
